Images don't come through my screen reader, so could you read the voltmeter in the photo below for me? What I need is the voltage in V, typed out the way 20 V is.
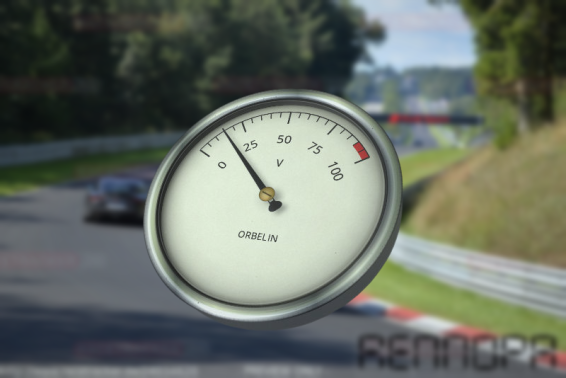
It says 15 V
